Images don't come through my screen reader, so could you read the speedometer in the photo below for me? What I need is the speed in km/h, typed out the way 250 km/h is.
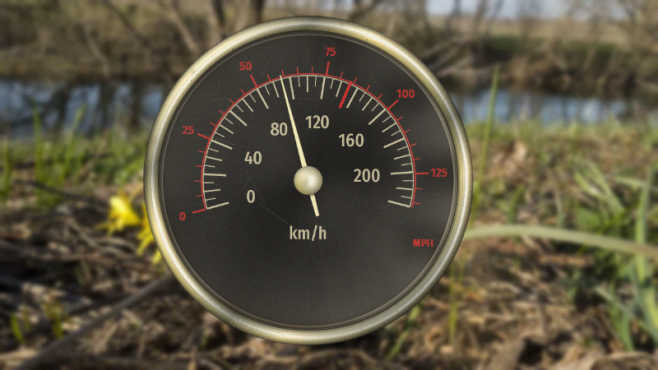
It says 95 km/h
